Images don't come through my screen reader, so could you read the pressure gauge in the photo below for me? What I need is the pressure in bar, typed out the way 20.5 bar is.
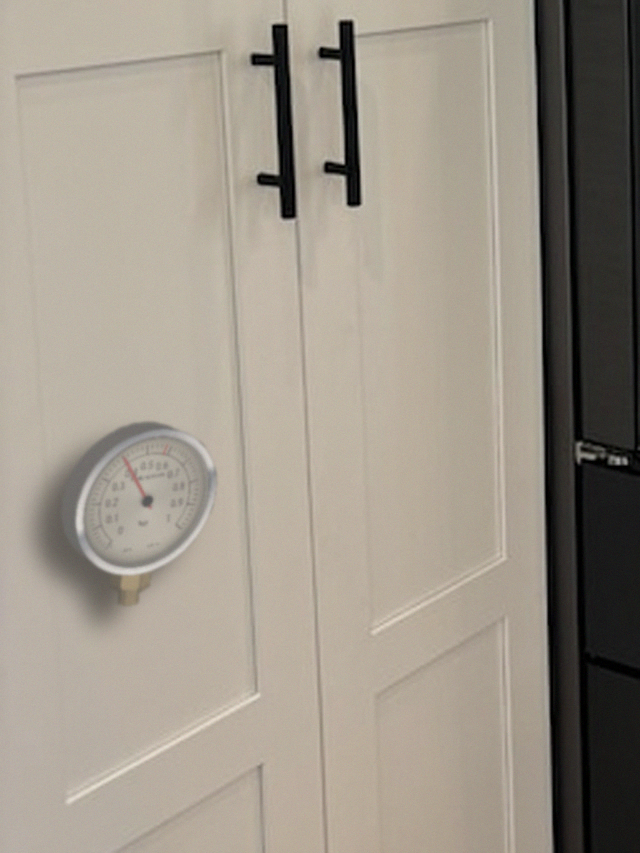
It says 0.4 bar
